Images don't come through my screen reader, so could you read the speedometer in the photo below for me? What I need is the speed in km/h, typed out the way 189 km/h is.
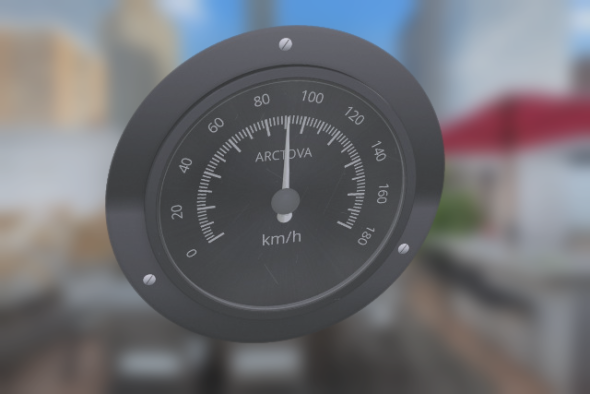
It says 90 km/h
